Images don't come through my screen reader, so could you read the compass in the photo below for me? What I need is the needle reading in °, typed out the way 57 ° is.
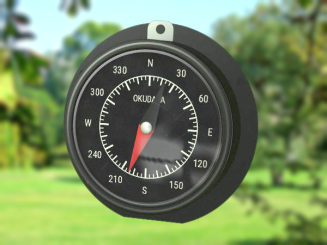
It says 200 °
